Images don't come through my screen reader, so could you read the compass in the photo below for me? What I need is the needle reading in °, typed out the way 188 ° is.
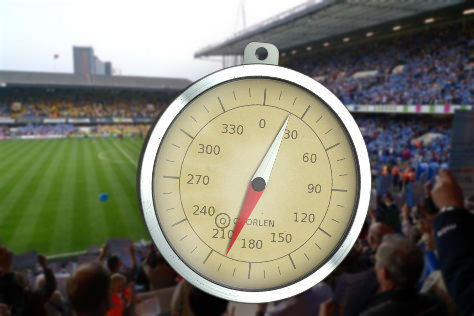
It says 200 °
